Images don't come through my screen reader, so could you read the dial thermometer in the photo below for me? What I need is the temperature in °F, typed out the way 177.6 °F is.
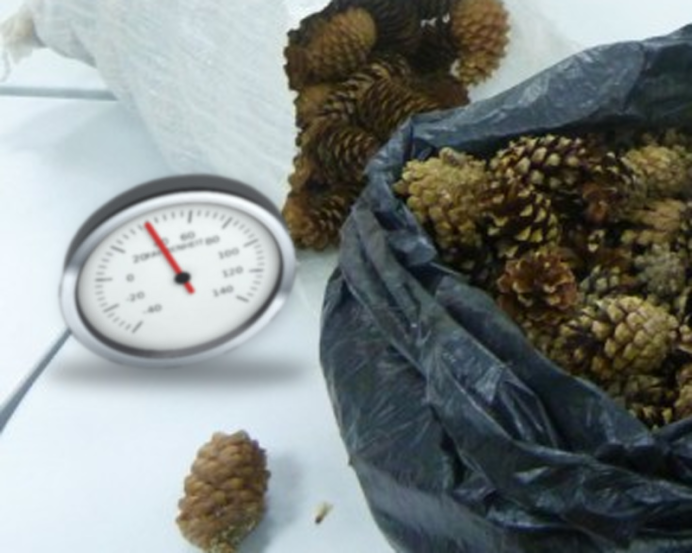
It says 40 °F
